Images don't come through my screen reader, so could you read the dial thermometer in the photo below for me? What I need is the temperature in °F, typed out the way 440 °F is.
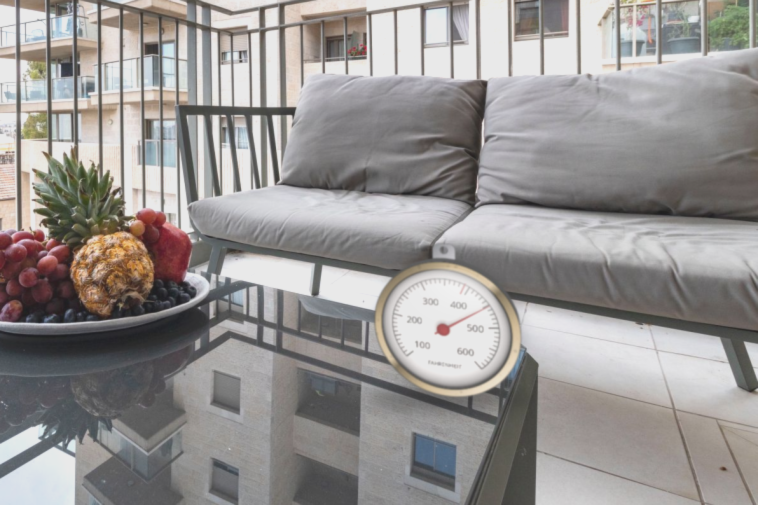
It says 450 °F
